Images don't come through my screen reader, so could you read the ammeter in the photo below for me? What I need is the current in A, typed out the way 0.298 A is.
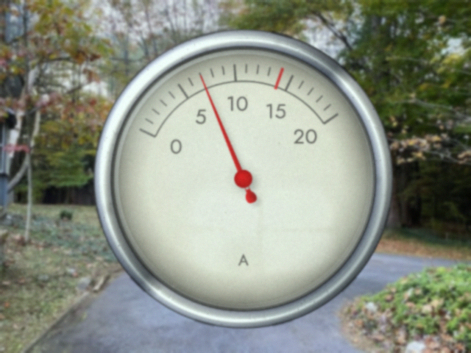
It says 7 A
